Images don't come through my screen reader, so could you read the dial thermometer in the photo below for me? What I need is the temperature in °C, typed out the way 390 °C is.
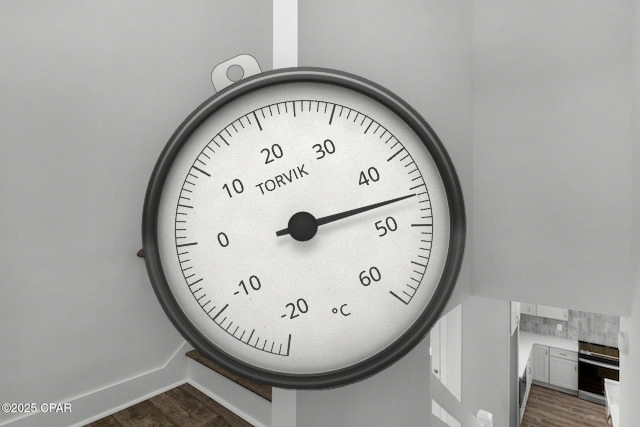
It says 46 °C
